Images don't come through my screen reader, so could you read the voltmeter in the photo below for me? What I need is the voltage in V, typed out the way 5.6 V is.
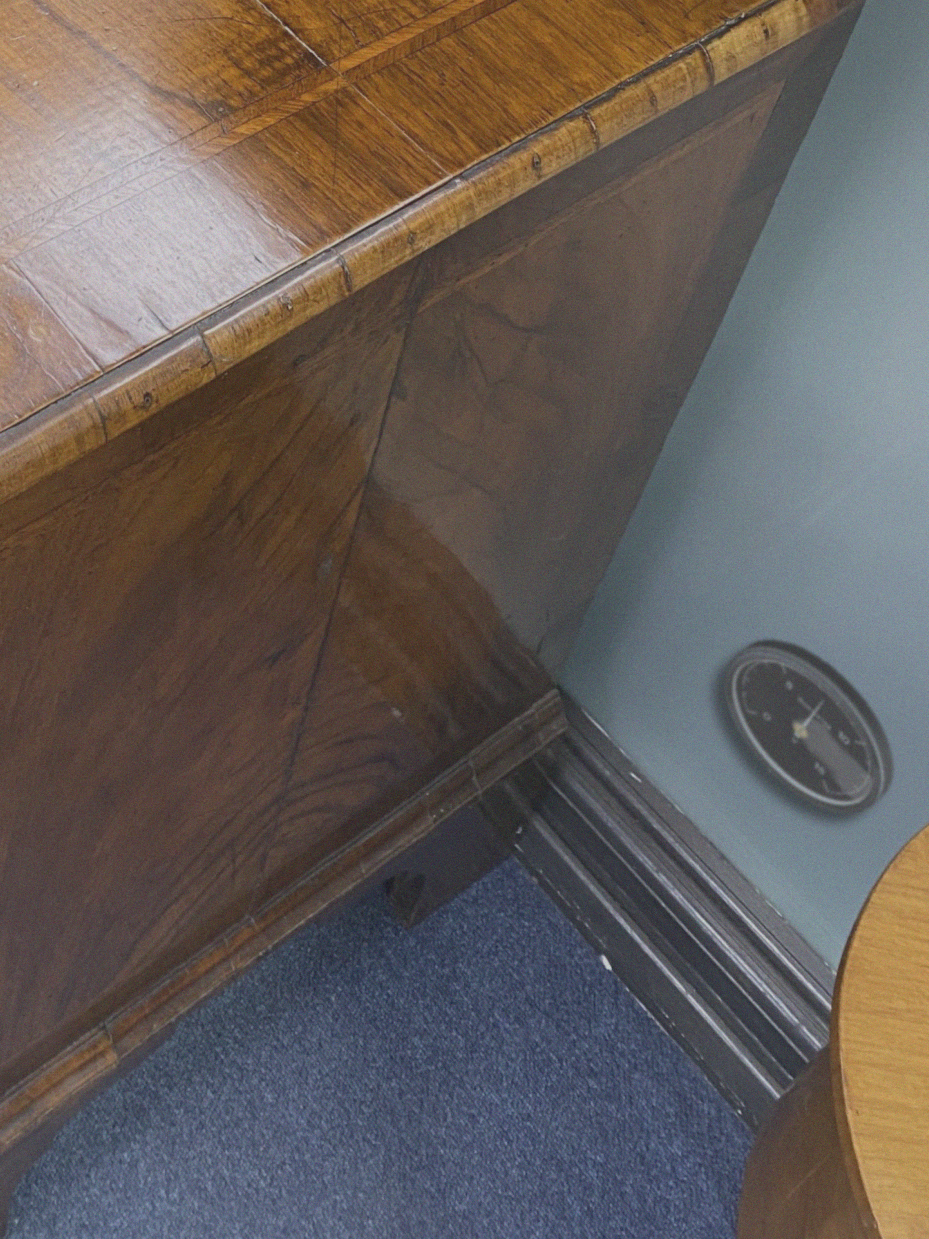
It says 7.5 V
